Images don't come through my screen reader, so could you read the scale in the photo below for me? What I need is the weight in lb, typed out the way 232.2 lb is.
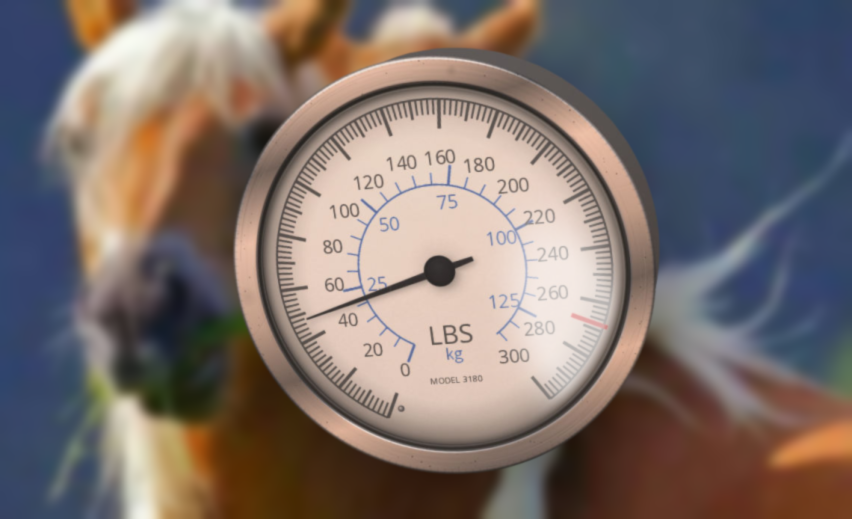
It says 48 lb
